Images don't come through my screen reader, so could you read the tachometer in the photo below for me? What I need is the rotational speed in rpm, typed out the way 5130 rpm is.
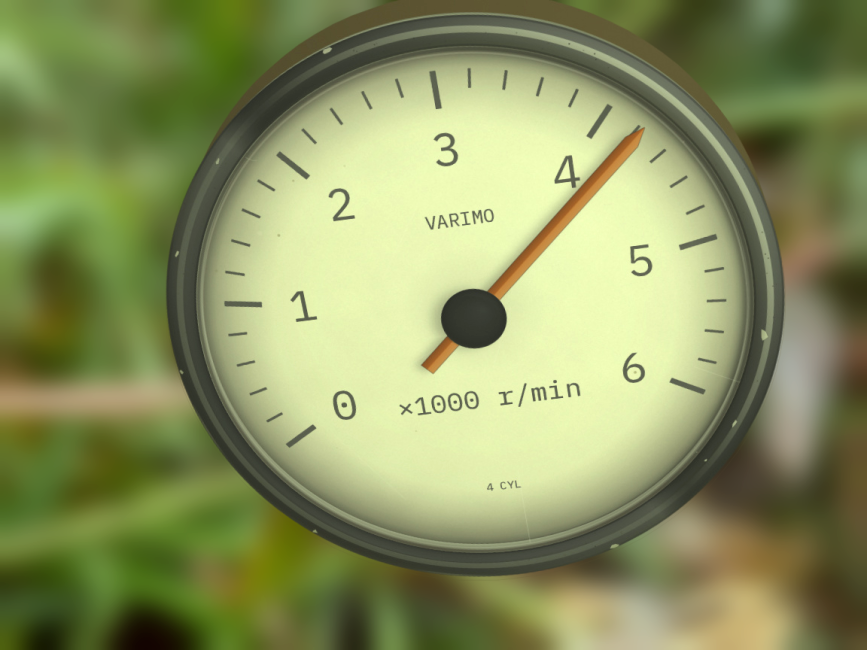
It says 4200 rpm
